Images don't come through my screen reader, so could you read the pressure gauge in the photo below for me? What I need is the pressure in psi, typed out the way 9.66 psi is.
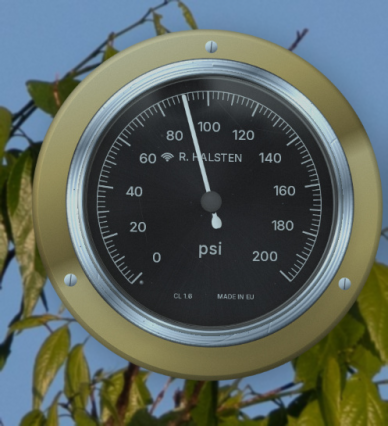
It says 90 psi
